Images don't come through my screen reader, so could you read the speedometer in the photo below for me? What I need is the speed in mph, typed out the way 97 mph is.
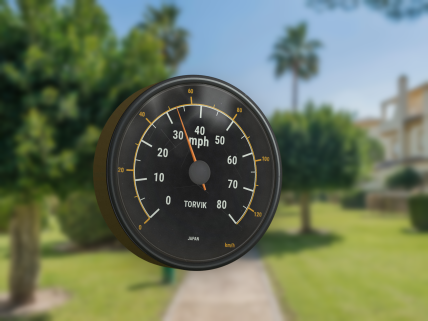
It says 32.5 mph
